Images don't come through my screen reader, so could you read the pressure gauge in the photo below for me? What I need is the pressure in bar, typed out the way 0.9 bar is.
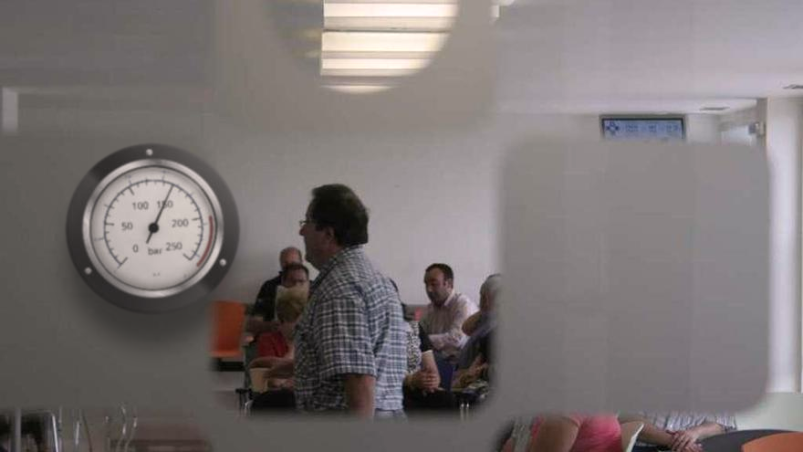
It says 150 bar
